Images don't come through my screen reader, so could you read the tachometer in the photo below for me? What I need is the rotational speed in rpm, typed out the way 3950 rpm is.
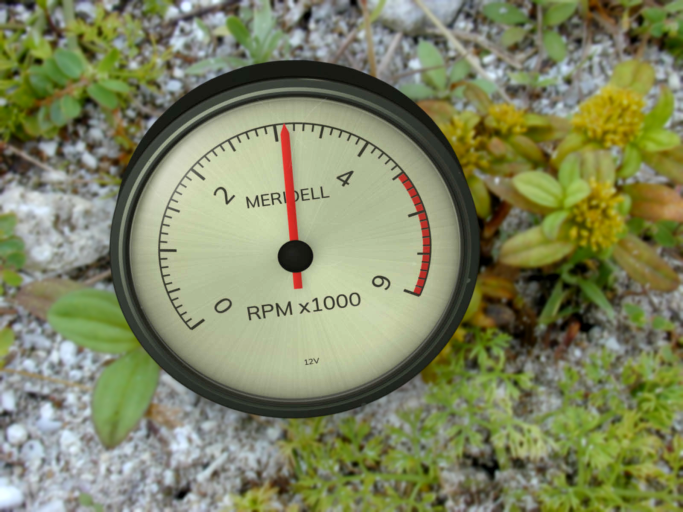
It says 3100 rpm
